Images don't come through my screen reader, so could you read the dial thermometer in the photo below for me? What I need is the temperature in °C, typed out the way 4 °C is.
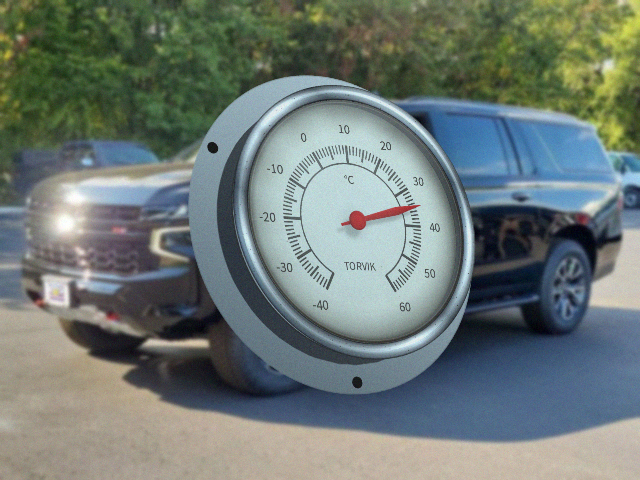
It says 35 °C
